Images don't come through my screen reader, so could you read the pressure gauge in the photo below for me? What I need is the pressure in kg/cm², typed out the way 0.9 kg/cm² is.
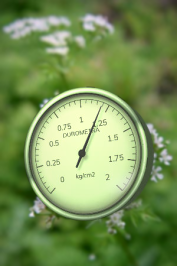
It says 1.2 kg/cm²
